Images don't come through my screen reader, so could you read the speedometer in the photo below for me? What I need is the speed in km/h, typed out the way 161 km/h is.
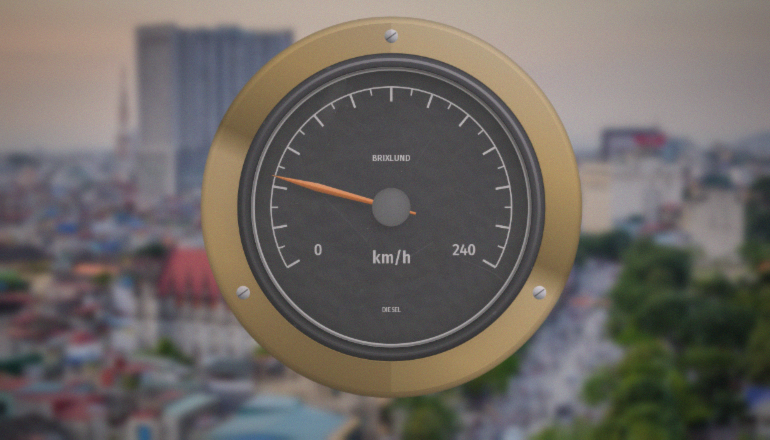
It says 45 km/h
